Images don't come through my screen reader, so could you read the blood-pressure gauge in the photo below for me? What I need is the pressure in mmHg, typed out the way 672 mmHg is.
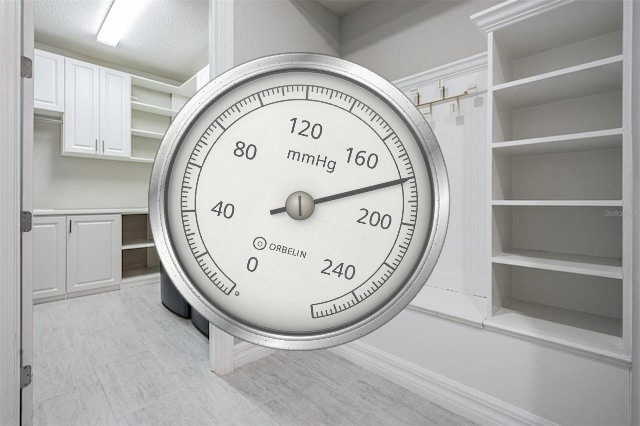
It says 180 mmHg
